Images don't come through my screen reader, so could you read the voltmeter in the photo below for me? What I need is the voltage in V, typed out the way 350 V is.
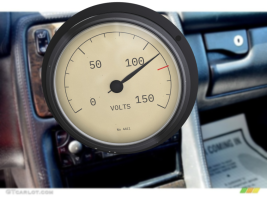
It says 110 V
